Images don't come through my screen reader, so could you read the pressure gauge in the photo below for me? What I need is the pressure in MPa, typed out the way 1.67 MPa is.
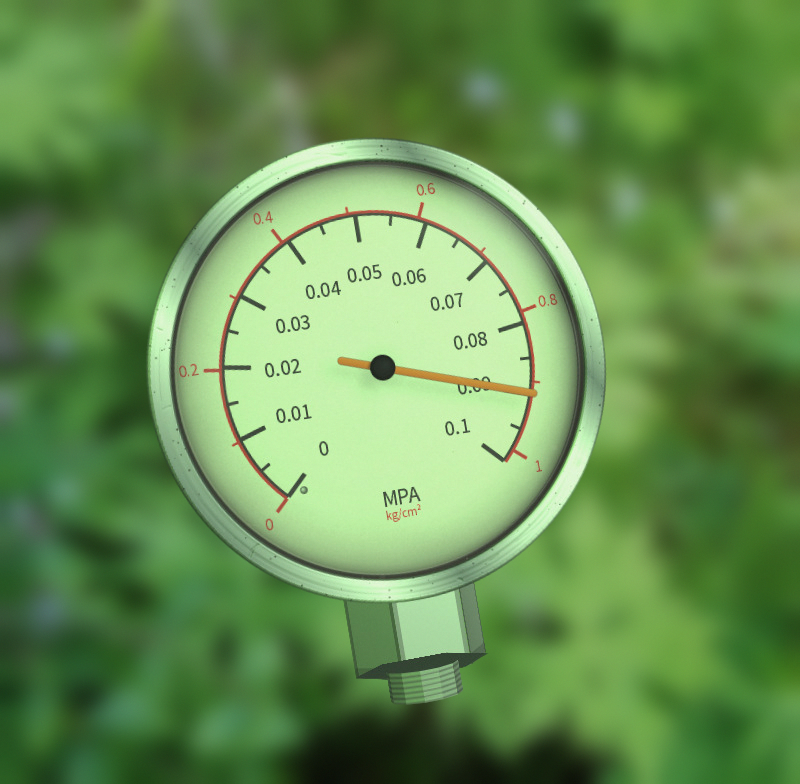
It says 0.09 MPa
